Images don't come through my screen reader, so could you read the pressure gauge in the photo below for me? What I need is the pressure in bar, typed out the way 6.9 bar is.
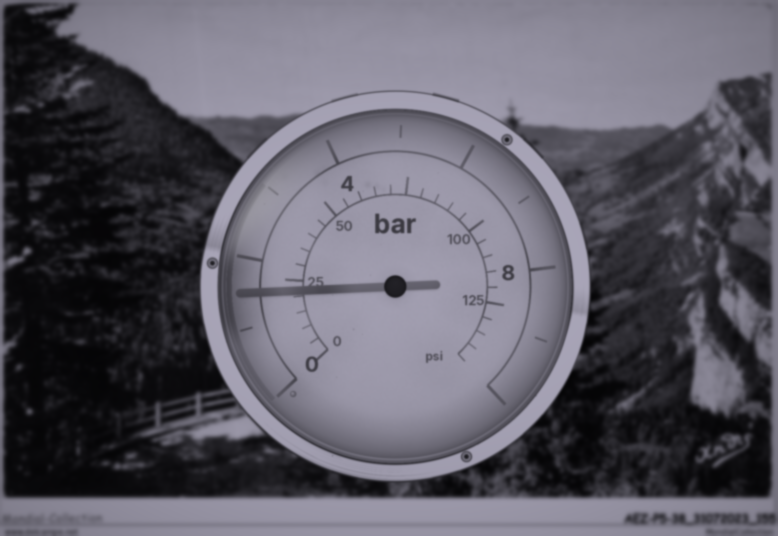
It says 1.5 bar
